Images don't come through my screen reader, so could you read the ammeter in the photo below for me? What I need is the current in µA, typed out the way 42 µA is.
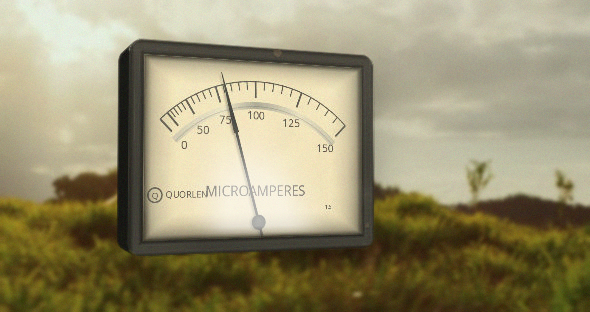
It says 80 µA
